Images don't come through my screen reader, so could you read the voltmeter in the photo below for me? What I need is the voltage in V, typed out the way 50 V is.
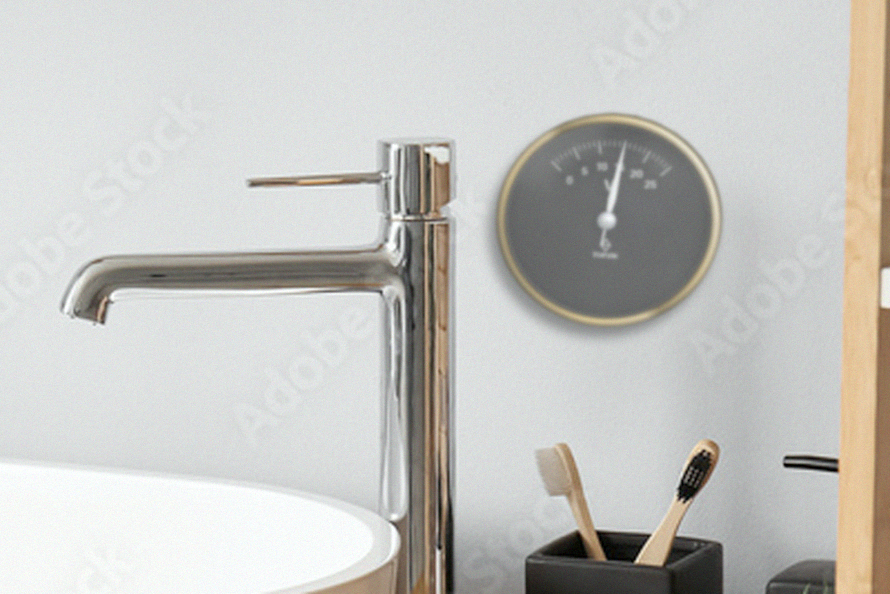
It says 15 V
